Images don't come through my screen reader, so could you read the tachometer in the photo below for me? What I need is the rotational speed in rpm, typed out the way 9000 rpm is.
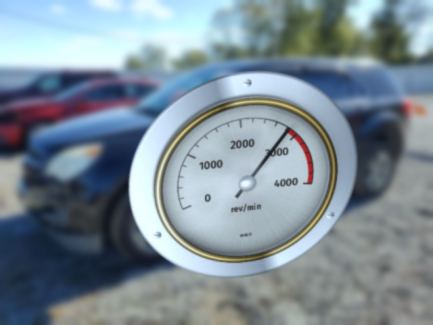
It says 2800 rpm
